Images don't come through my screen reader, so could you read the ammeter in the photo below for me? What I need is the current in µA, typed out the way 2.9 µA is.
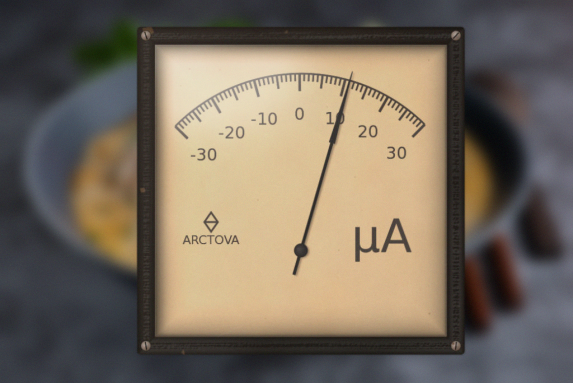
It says 11 µA
